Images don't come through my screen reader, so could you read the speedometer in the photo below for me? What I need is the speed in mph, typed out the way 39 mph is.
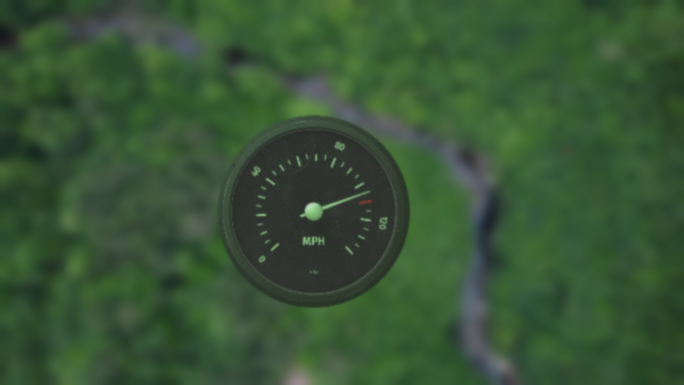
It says 105 mph
